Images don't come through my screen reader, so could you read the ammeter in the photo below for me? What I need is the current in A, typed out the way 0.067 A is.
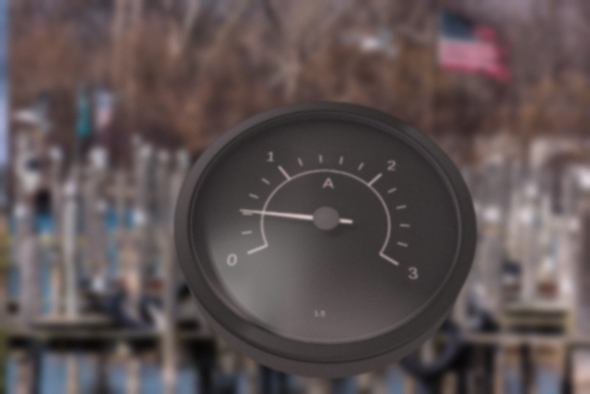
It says 0.4 A
